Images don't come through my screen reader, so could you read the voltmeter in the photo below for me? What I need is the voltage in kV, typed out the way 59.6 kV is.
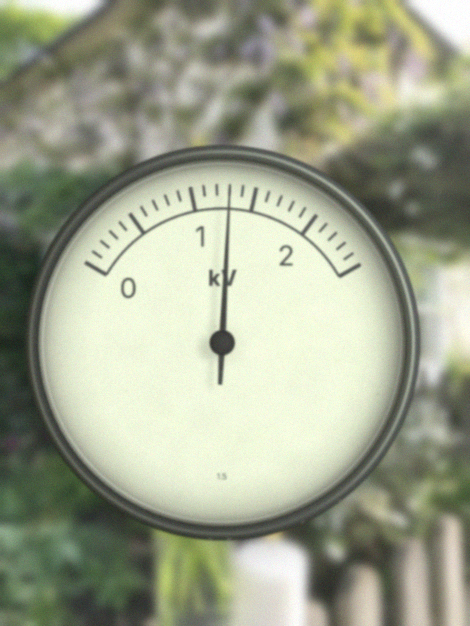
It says 1.3 kV
